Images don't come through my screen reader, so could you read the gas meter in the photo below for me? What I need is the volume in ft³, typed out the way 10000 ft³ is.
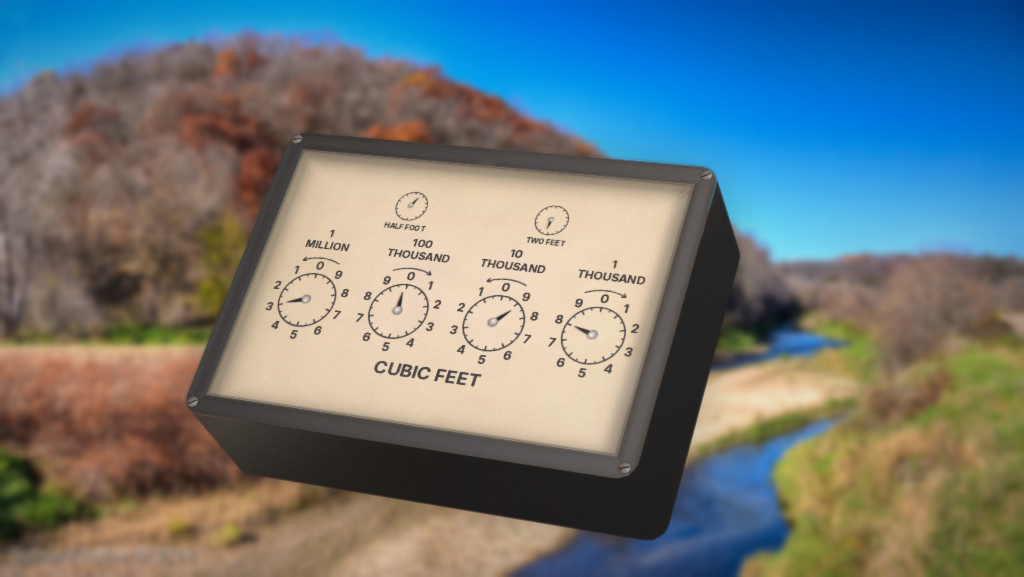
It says 298800 ft³
